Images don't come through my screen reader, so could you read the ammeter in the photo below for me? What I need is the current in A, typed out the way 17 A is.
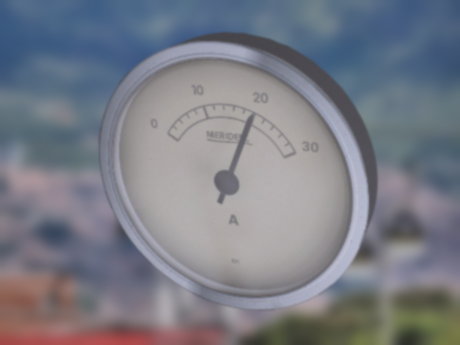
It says 20 A
